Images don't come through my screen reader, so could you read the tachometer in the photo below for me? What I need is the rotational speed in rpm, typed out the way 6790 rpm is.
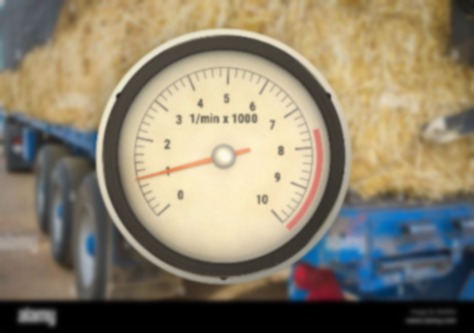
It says 1000 rpm
